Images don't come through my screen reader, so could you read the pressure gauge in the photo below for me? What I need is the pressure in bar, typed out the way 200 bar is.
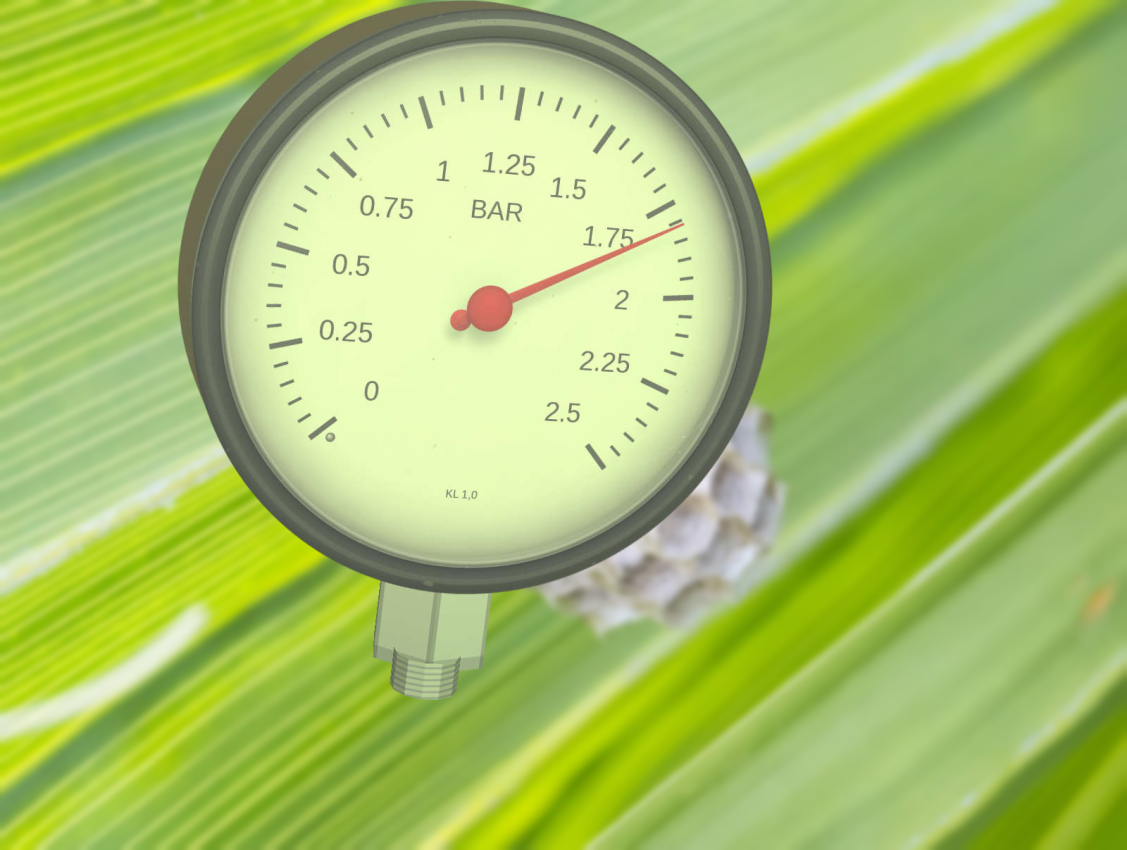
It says 1.8 bar
